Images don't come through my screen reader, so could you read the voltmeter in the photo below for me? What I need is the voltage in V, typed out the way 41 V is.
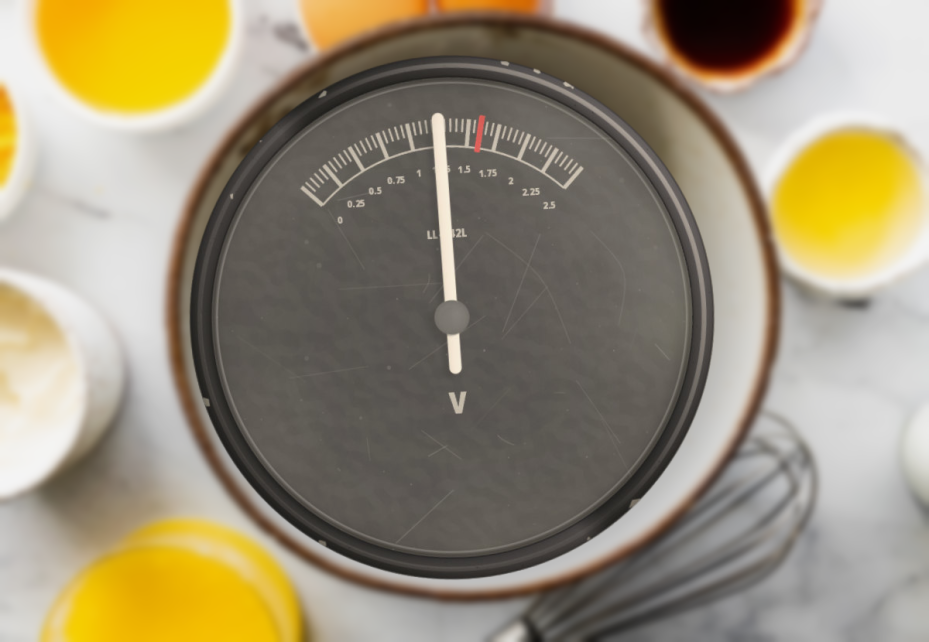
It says 1.25 V
